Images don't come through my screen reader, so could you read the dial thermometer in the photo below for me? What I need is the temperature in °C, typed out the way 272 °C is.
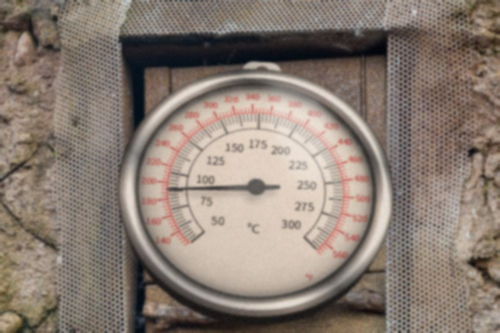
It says 87.5 °C
